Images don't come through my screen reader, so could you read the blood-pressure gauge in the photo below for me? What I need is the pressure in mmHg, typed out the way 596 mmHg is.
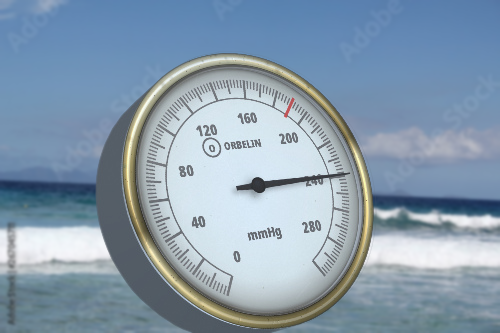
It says 240 mmHg
